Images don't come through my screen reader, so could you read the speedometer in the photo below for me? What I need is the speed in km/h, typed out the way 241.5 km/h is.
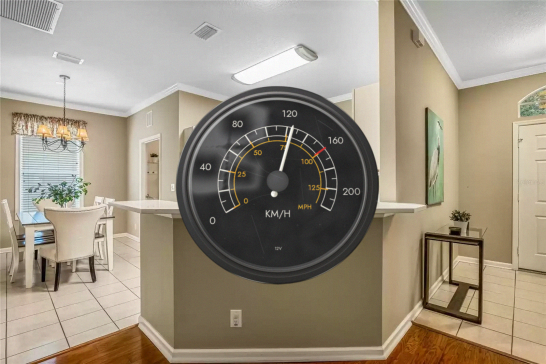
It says 125 km/h
